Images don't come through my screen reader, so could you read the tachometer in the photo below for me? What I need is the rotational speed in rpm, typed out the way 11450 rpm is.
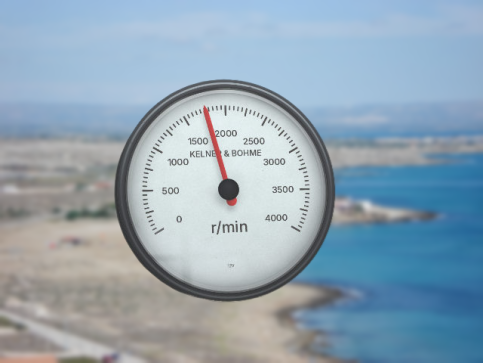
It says 1750 rpm
